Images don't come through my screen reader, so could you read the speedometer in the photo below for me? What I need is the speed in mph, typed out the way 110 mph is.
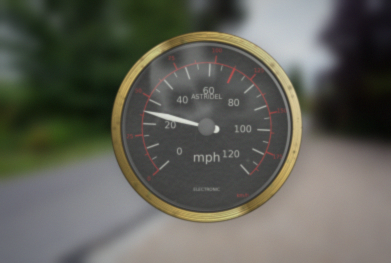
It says 25 mph
